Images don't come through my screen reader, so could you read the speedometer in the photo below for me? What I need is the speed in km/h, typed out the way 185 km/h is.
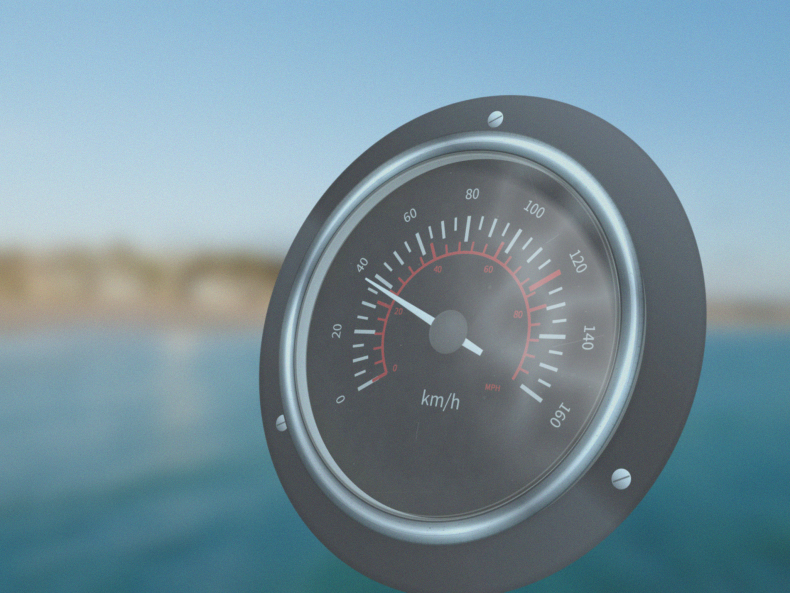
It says 37.5 km/h
